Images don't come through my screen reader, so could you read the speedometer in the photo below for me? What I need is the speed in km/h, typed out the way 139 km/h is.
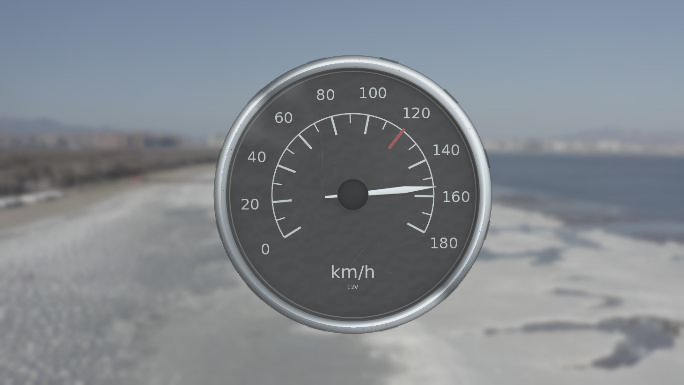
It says 155 km/h
